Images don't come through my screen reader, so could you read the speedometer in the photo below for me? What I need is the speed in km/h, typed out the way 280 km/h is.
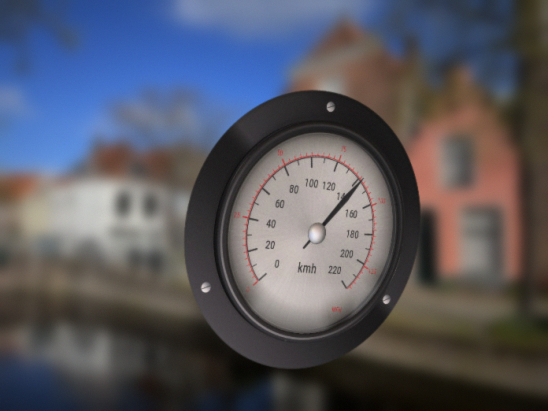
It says 140 km/h
